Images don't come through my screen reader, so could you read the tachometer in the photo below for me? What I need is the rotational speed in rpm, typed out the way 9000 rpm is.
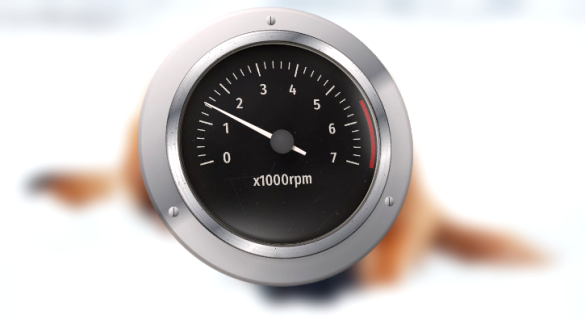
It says 1400 rpm
